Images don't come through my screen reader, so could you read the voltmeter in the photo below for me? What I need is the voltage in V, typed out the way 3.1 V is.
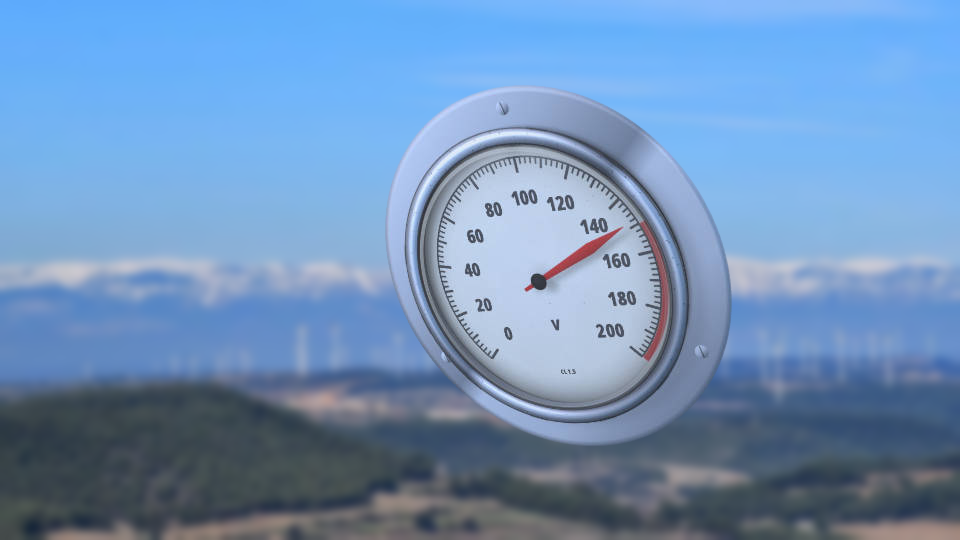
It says 148 V
